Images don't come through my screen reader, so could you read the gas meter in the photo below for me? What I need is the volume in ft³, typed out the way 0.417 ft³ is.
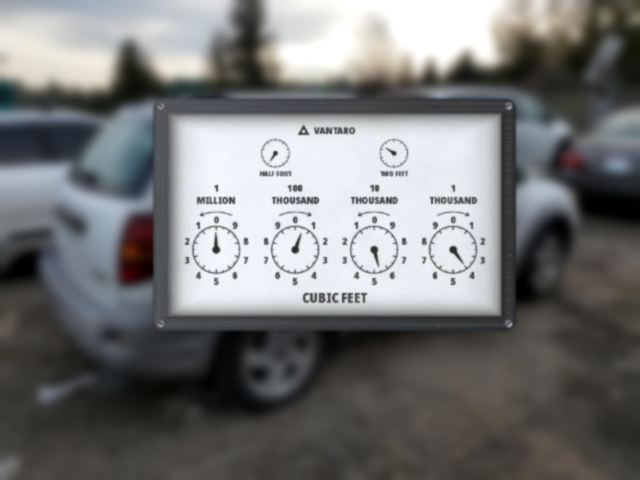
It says 5400 ft³
